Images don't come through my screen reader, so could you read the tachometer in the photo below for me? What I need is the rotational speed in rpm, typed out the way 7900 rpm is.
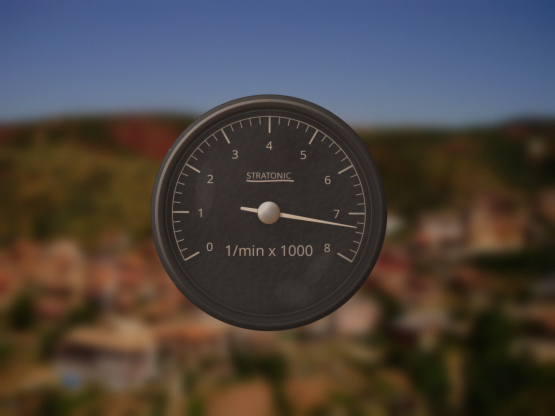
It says 7300 rpm
